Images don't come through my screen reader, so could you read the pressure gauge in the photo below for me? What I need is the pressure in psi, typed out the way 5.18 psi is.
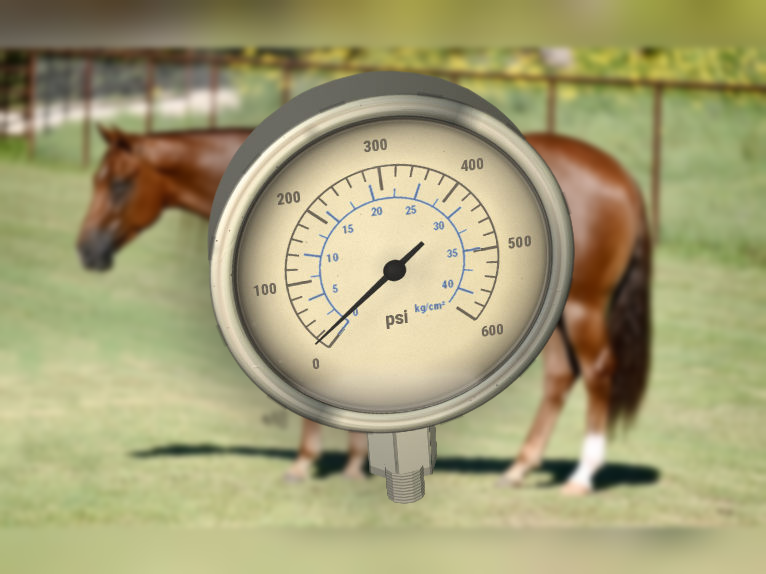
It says 20 psi
